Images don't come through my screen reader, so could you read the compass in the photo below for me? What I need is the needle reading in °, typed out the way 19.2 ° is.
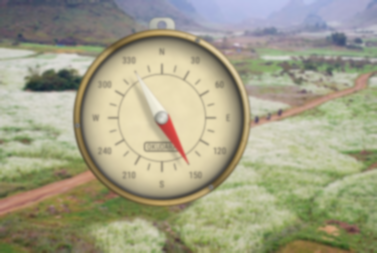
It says 150 °
